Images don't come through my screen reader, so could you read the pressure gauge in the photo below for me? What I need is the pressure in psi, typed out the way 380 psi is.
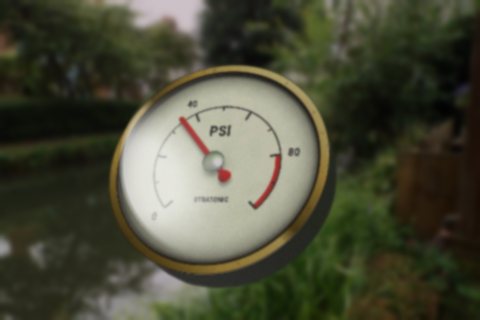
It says 35 psi
